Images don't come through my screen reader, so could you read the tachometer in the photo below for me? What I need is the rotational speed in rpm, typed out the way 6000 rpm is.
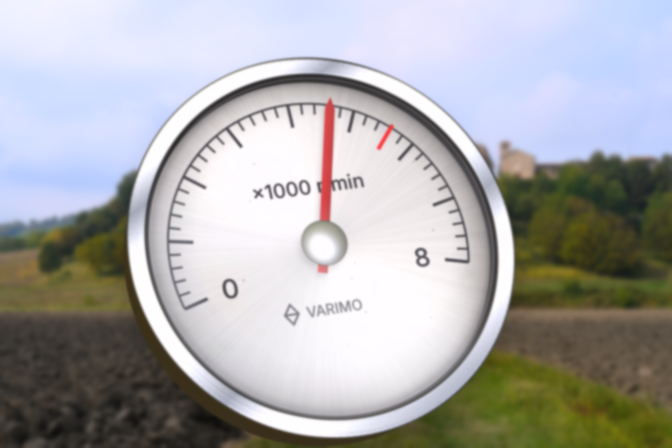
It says 4600 rpm
